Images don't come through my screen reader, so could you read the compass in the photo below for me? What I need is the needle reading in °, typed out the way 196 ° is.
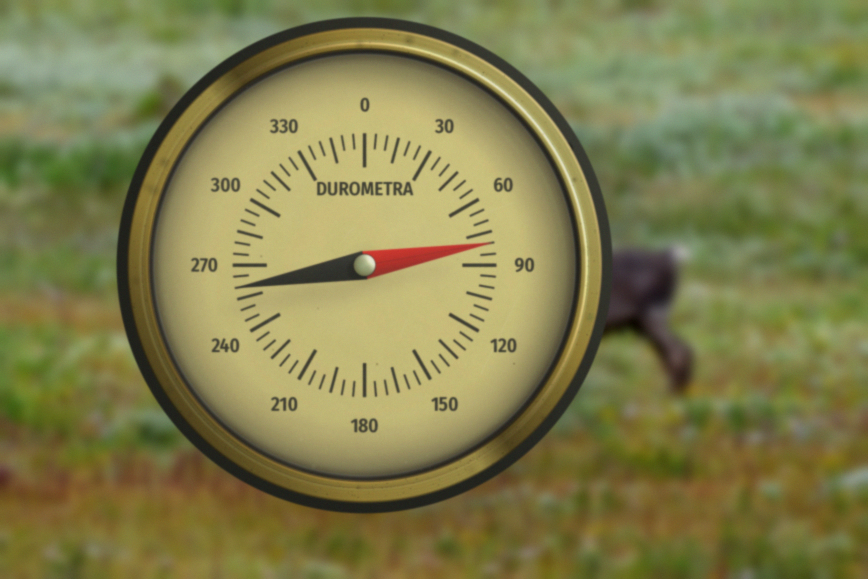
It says 80 °
